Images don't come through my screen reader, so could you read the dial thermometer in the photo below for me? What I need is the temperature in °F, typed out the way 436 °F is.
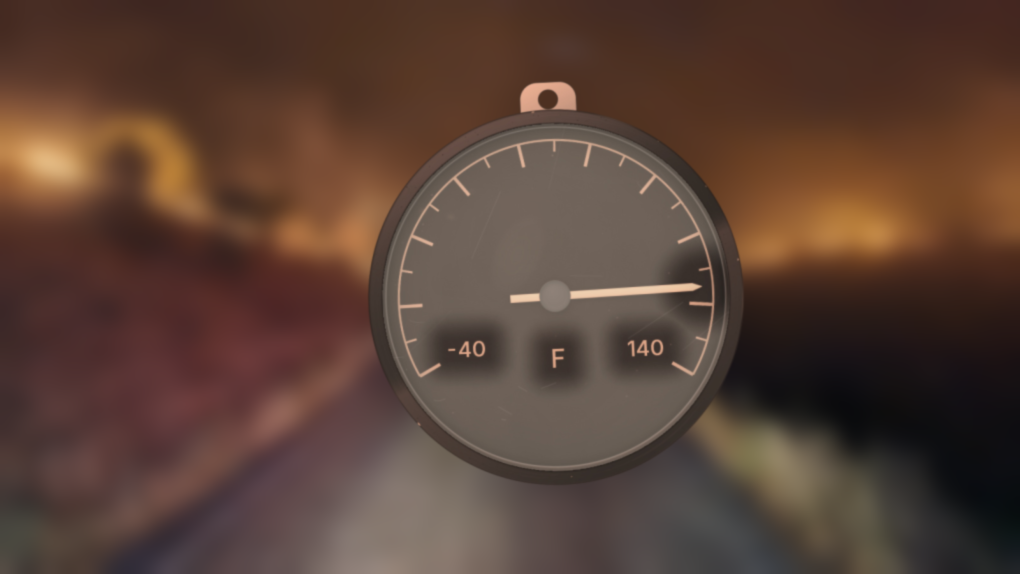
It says 115 °F
